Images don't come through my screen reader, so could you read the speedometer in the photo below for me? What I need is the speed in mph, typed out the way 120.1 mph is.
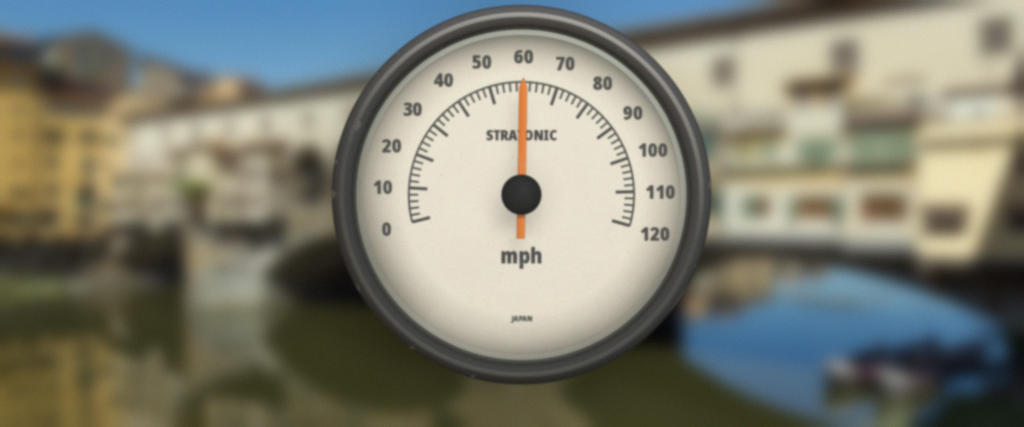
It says 60 mph
